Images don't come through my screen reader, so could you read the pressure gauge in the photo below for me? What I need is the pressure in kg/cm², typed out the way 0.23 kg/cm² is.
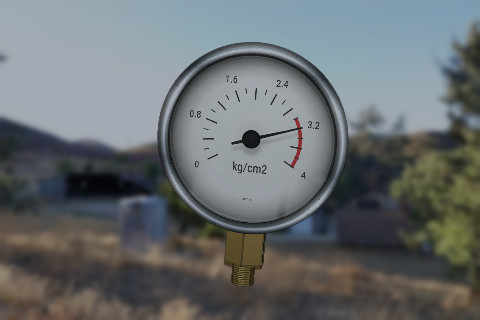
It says 3.2 kg/cm²
